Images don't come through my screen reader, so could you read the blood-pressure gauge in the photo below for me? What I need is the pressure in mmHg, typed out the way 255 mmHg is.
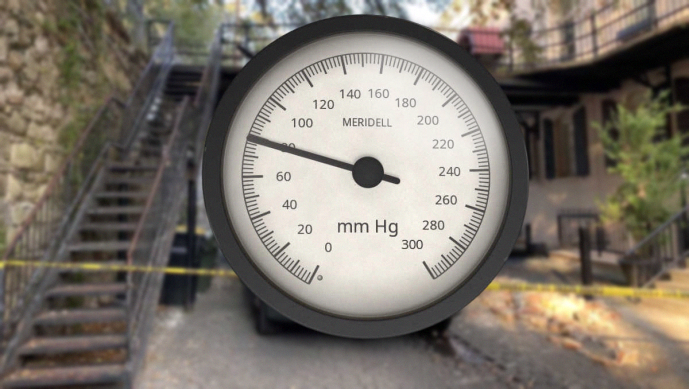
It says 78 mmHg
